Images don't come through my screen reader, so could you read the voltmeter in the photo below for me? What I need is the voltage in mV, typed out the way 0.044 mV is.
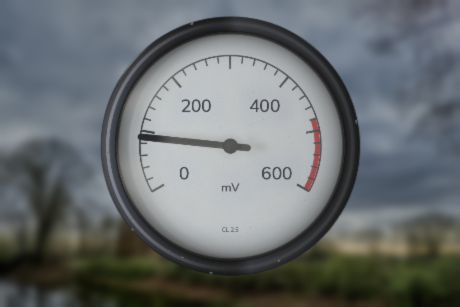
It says 90 mV
